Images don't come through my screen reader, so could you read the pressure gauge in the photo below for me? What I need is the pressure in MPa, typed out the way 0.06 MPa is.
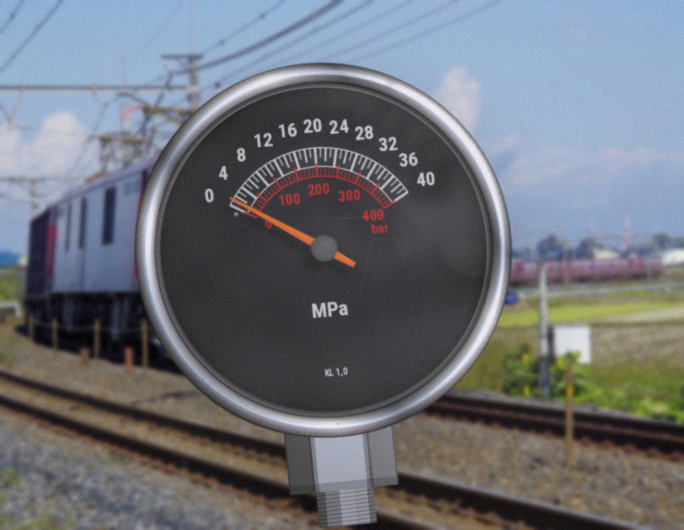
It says 1 MPa
